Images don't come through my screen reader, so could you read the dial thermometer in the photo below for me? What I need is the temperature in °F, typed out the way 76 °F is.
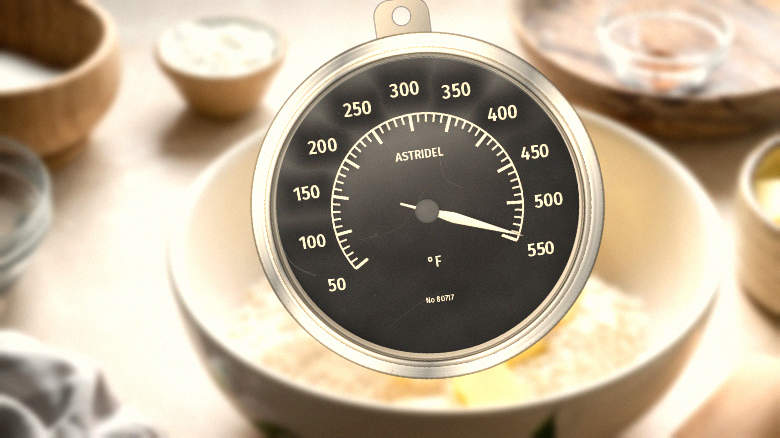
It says 540 °F
